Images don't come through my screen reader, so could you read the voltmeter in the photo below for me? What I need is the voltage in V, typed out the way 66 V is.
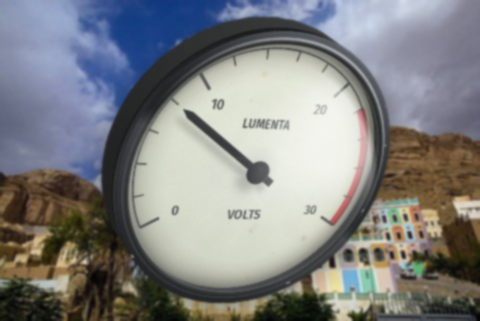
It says 8 V
